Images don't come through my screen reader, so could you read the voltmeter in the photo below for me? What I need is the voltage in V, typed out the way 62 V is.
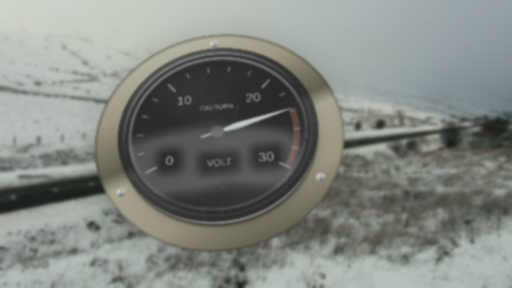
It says 24 V
